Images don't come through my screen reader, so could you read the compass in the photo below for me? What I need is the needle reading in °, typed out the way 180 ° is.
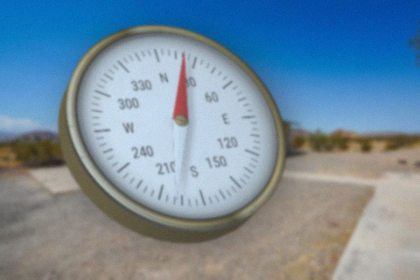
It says 20 °
